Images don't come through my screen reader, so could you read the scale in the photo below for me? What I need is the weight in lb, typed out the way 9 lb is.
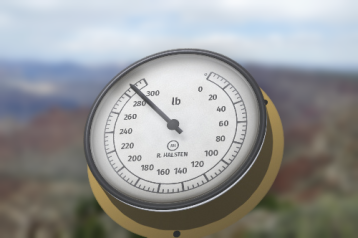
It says 288 lb
